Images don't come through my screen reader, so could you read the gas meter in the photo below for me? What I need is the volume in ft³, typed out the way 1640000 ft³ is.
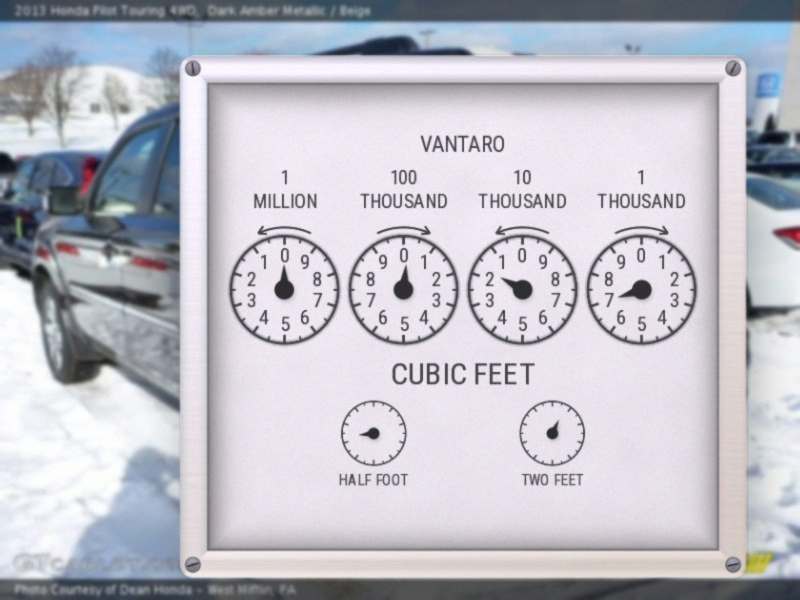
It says 1700 ft³
